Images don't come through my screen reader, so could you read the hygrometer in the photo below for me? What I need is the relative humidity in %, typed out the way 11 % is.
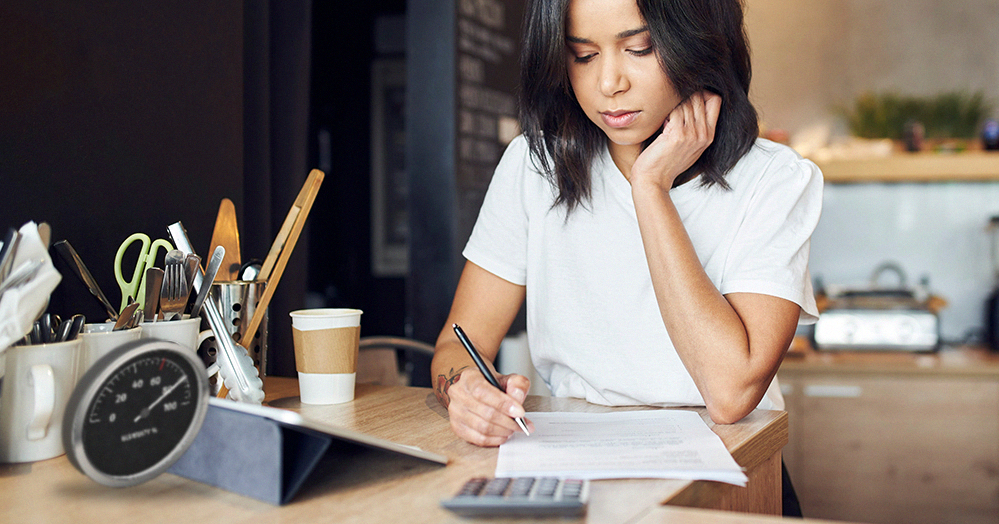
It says 80 %
